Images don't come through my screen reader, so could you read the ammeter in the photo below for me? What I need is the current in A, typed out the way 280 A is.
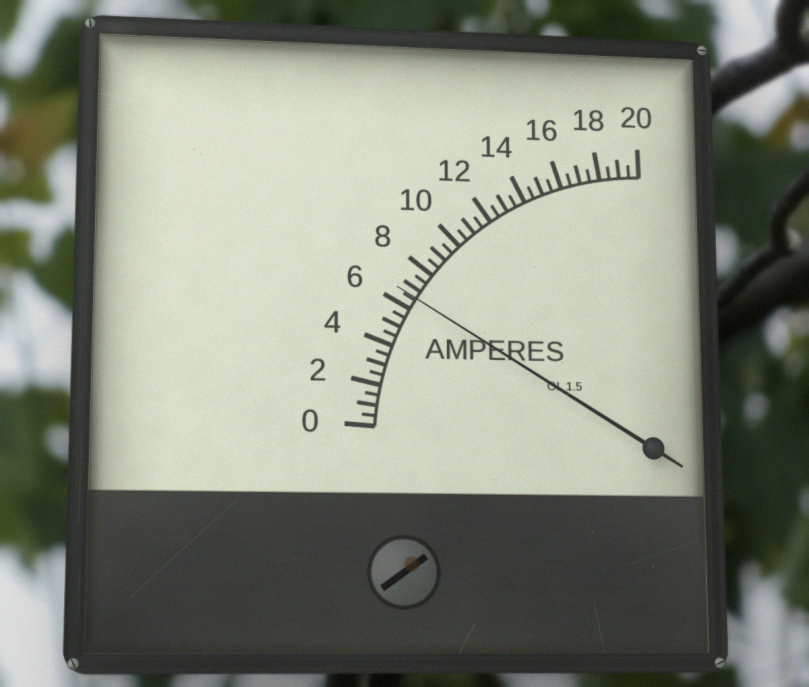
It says 6.5 A
